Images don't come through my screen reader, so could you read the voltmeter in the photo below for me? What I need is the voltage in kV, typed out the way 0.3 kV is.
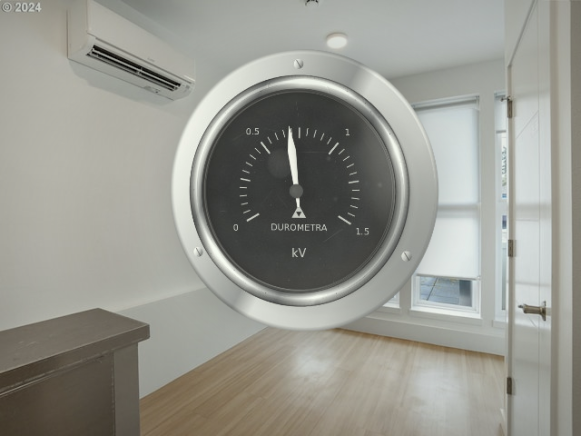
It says 0.7 kV
